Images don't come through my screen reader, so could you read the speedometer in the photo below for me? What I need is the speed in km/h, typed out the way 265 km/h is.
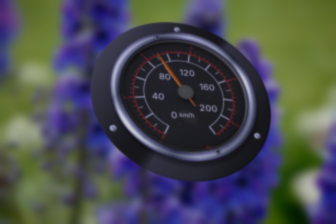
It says 90 km/h
